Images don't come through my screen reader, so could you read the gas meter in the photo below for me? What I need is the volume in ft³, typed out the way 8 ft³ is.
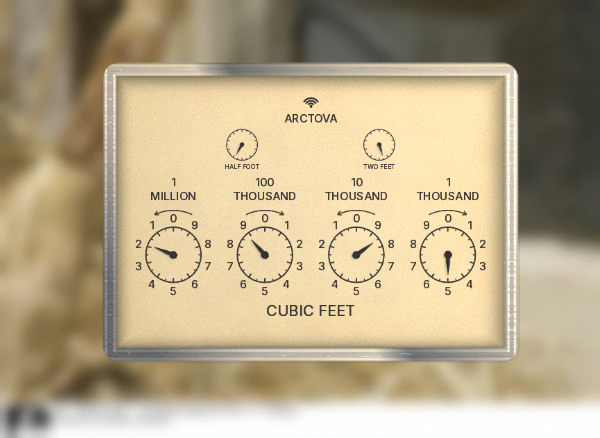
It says 188500 ft³
